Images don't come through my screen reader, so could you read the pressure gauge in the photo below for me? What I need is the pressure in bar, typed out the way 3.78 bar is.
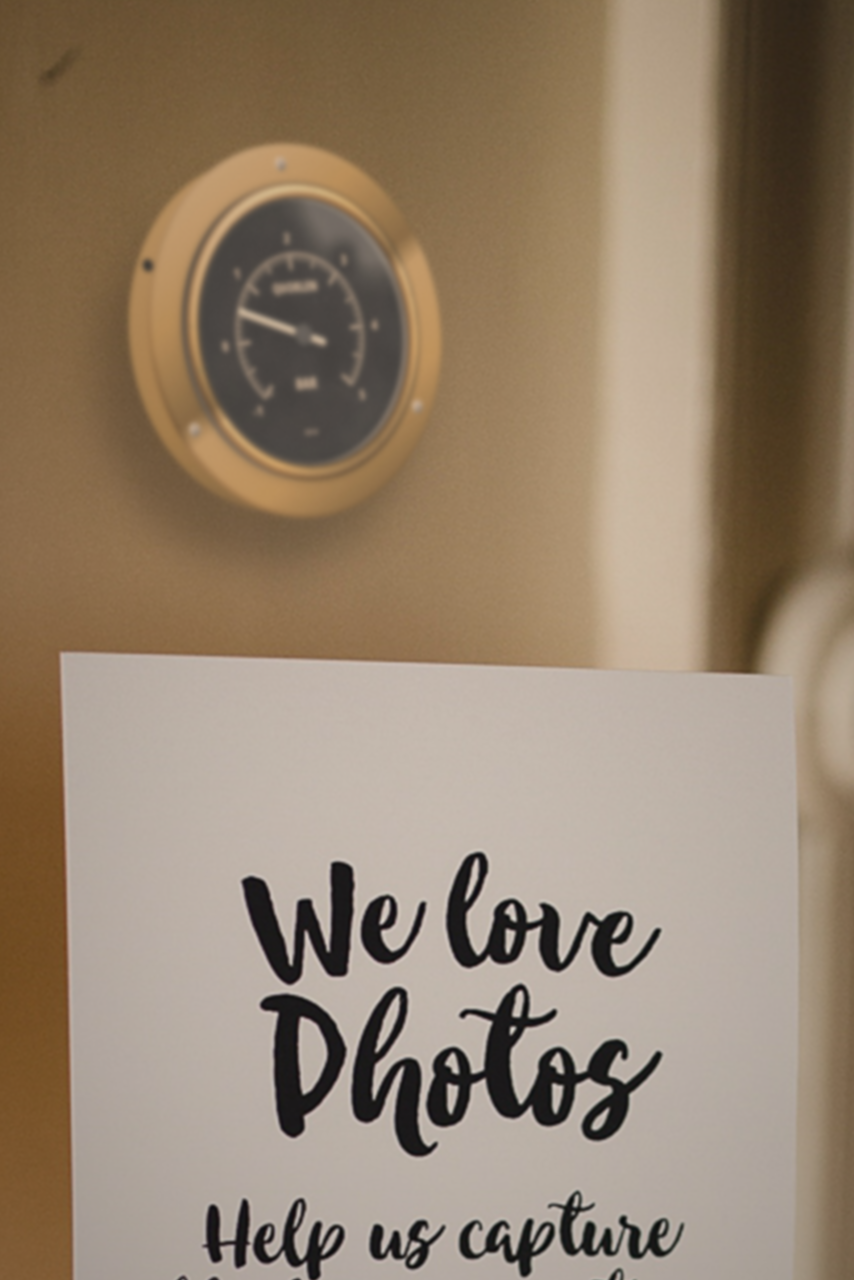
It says 0.5 bar
